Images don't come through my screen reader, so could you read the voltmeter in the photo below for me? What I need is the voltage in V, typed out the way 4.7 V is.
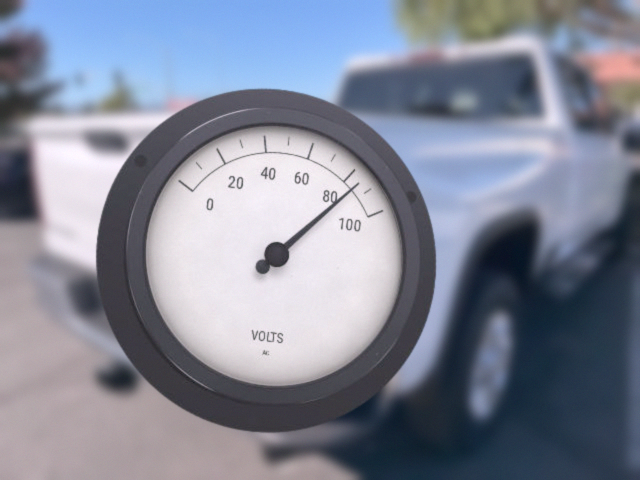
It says 85 V
